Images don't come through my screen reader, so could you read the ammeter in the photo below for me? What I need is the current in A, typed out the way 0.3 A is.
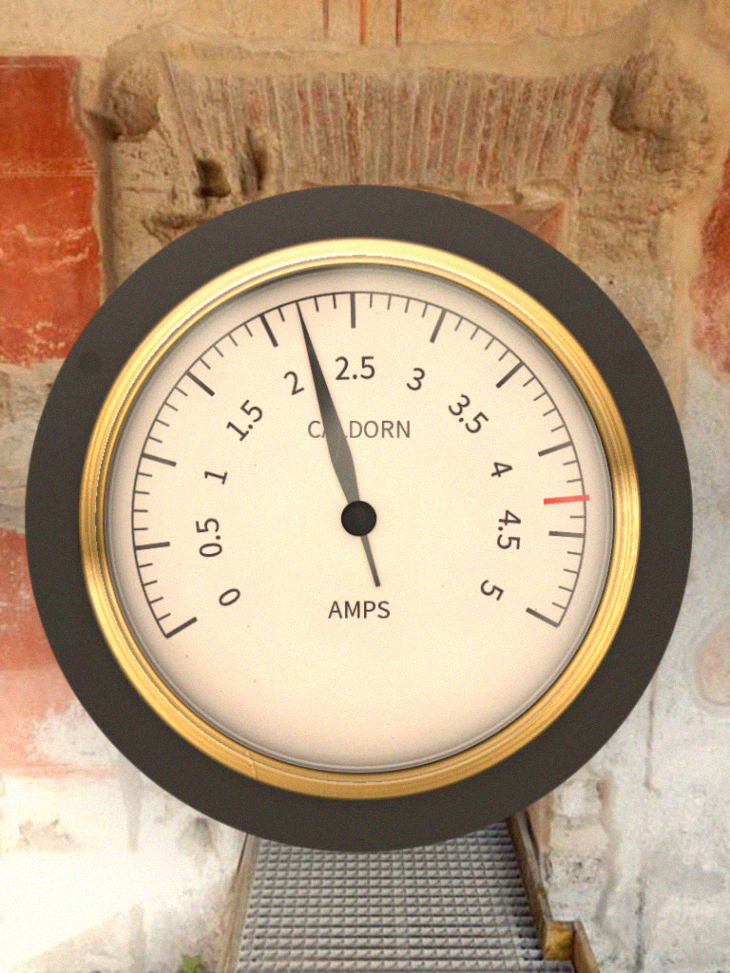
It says 2.2 A
